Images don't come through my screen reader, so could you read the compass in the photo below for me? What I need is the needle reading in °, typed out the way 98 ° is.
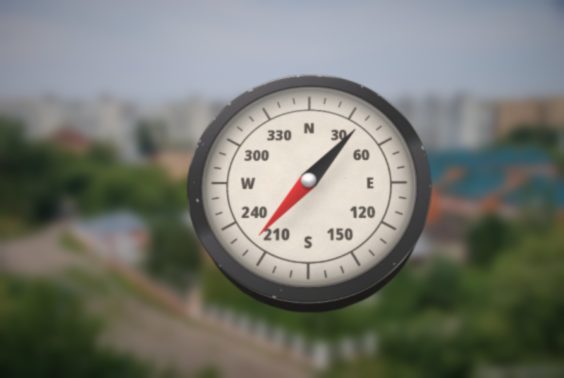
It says 220 °
